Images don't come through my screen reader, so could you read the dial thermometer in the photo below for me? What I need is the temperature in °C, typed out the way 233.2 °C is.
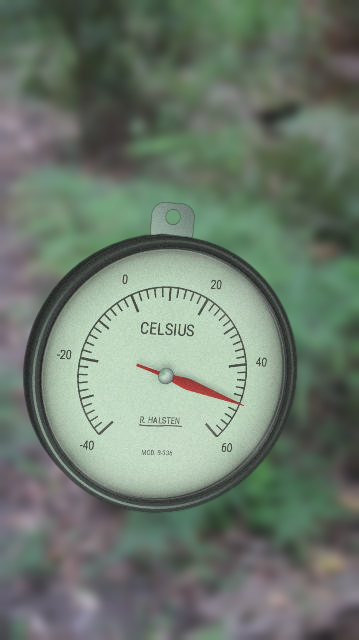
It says 50 °C
